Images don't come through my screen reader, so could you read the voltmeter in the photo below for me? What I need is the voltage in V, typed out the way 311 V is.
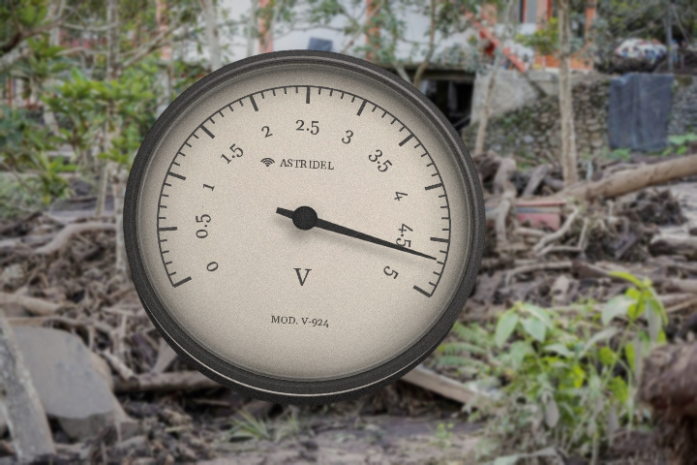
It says 4.7 V
